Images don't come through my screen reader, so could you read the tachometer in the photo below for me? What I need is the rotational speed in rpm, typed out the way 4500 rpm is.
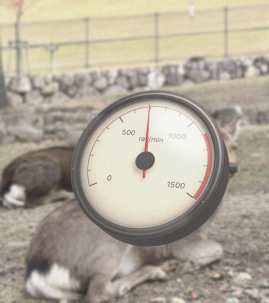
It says 700 rpm
